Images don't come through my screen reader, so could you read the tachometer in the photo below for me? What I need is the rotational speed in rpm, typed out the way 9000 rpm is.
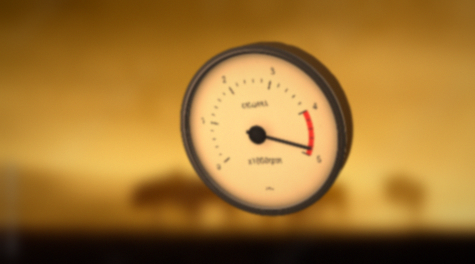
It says 4800 rpm
